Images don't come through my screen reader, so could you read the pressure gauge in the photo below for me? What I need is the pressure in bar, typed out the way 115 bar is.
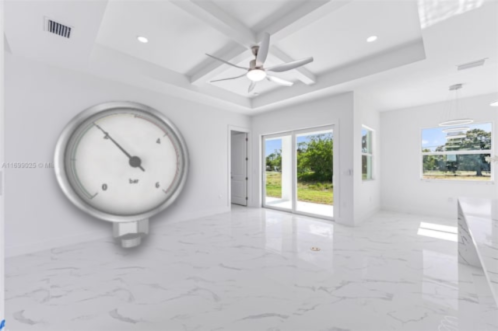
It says 2 bar
